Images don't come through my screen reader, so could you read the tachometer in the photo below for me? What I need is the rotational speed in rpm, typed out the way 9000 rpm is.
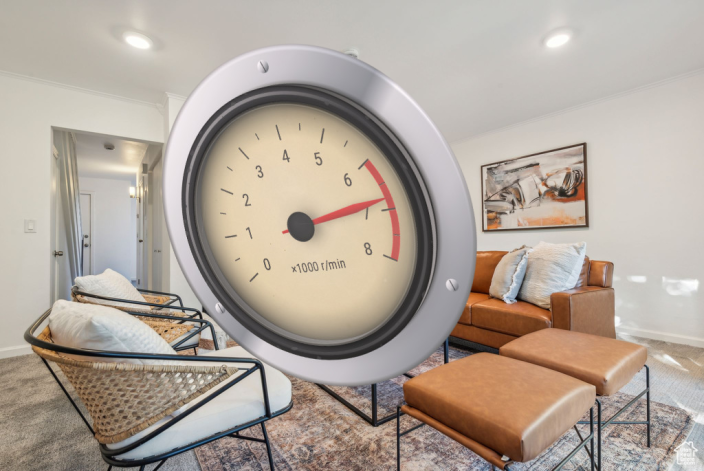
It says 6750 rpm
